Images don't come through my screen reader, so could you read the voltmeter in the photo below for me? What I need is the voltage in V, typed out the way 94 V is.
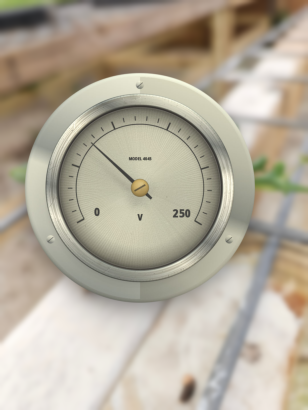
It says 75 V
